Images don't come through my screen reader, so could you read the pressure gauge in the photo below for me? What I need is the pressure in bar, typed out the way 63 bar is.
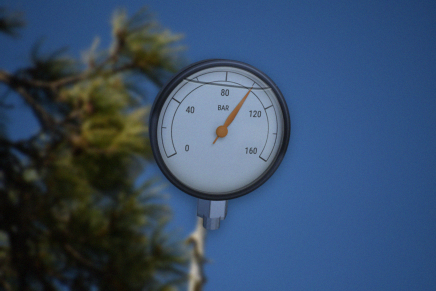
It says 100 bar
